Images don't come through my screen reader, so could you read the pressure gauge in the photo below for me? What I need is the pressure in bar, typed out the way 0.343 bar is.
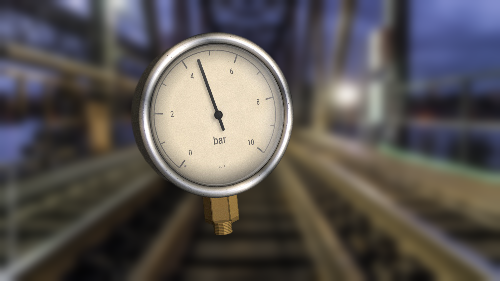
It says 4.5 bar
